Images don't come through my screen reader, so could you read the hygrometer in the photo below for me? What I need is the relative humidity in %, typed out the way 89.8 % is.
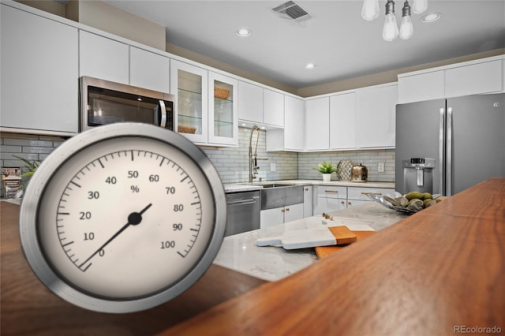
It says 2 %
